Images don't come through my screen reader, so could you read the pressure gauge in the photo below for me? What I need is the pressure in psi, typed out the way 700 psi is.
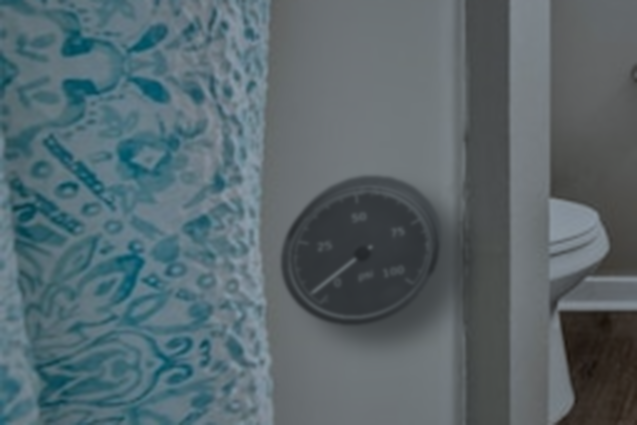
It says 5 psi
